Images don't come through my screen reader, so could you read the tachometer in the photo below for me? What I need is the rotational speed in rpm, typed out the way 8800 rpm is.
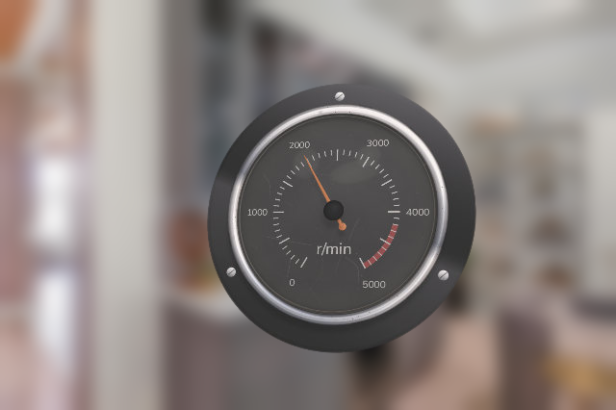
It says 2000 rpm
